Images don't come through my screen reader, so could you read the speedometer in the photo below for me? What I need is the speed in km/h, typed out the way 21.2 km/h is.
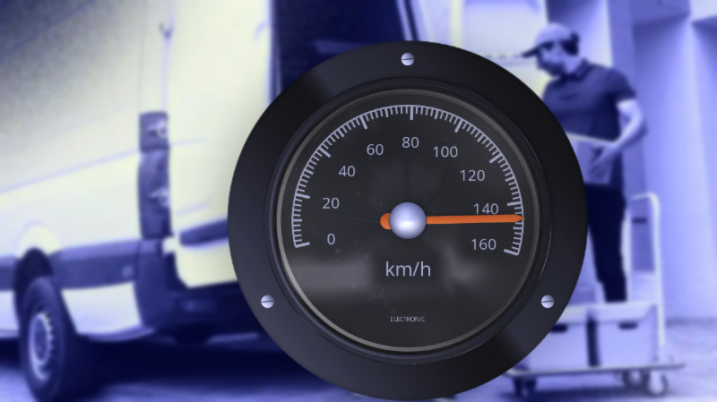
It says 146 km/h
